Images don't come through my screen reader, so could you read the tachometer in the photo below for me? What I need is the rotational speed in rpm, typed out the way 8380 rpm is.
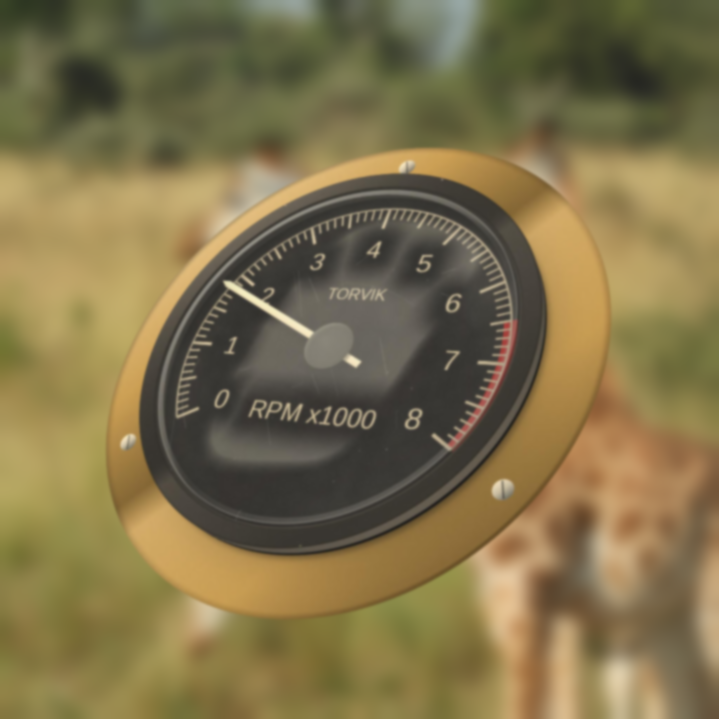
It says 1800 rpm
